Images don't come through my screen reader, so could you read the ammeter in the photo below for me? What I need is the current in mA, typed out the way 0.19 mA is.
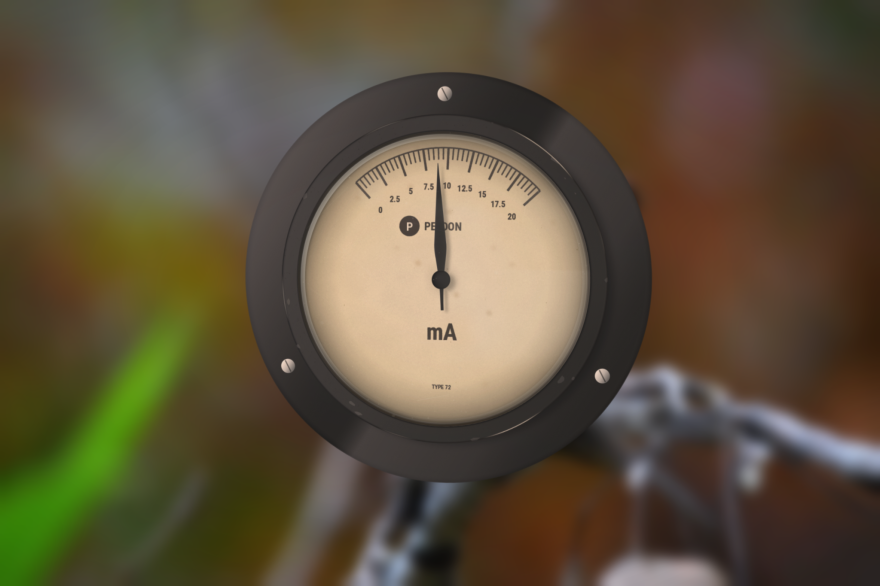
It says 9 mA
